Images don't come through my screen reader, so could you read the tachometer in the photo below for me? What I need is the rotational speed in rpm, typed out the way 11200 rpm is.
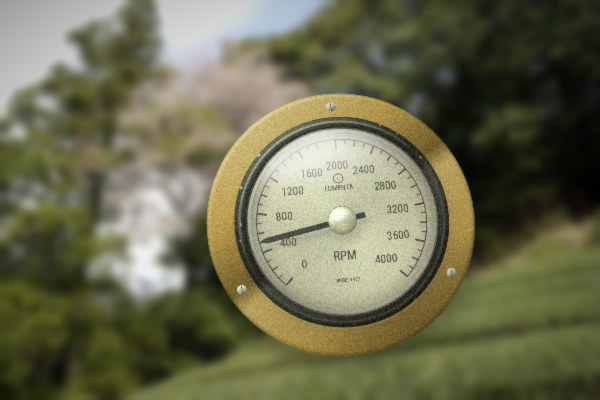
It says 500 rpm
